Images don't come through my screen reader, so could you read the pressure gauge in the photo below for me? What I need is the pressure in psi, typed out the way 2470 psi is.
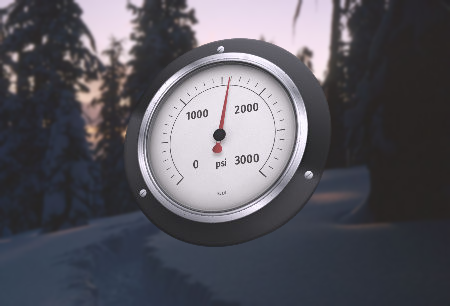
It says 1600 psi
